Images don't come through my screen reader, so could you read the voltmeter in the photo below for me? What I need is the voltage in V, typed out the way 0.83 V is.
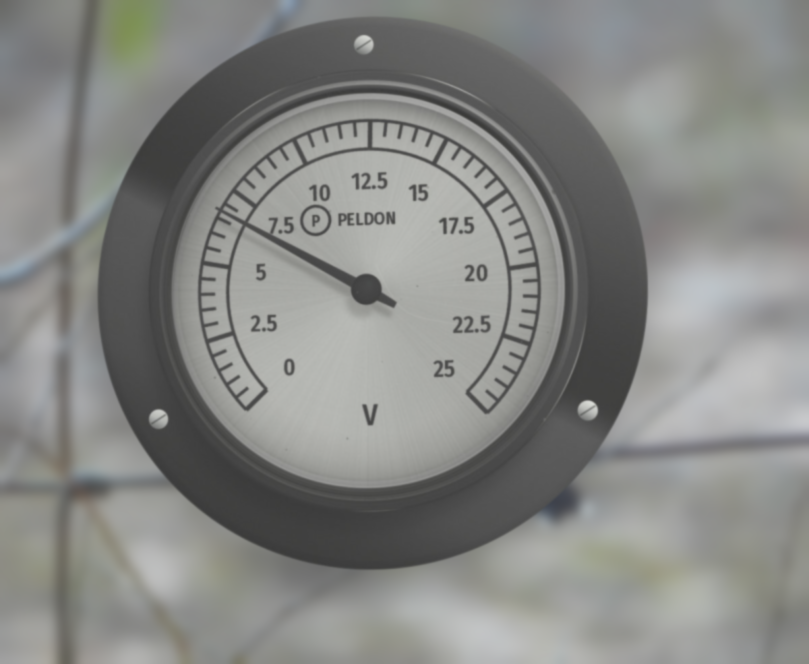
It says 6.75 V
